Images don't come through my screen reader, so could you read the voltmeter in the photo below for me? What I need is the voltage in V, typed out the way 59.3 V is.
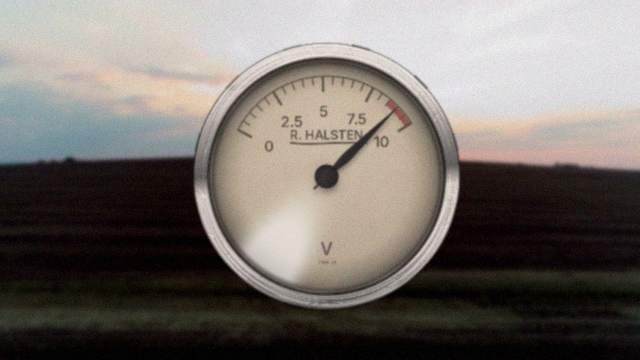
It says 9 V
